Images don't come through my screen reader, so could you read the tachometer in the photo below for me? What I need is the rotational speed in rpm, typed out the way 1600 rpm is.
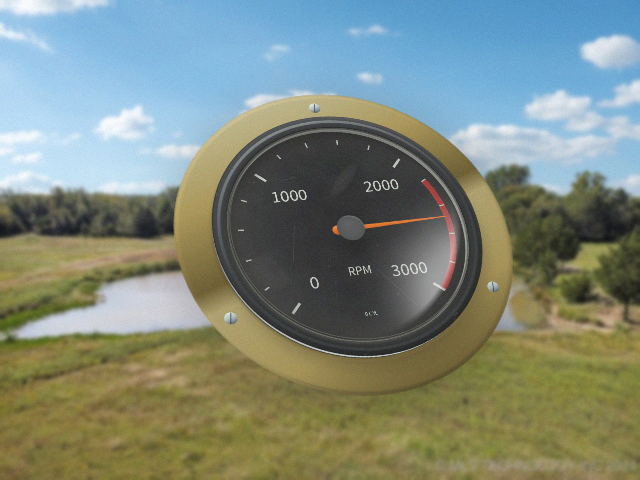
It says 2500 rpm
